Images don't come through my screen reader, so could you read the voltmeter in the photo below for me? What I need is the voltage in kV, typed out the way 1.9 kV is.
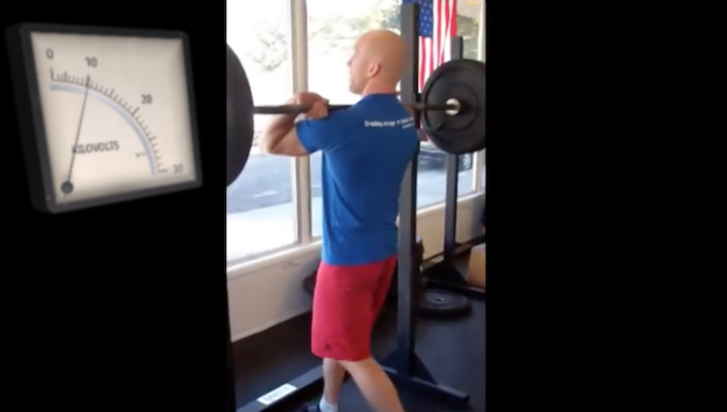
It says 10 kV
